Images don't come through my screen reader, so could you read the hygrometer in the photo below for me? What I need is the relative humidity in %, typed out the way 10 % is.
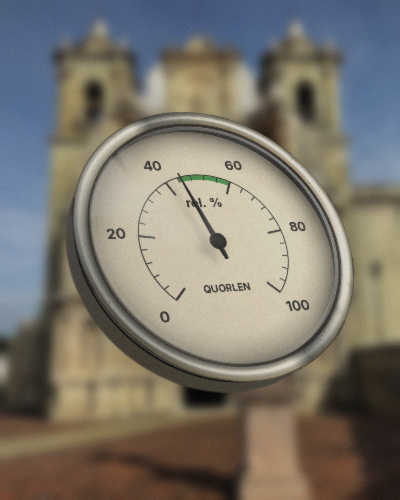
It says 44 %
